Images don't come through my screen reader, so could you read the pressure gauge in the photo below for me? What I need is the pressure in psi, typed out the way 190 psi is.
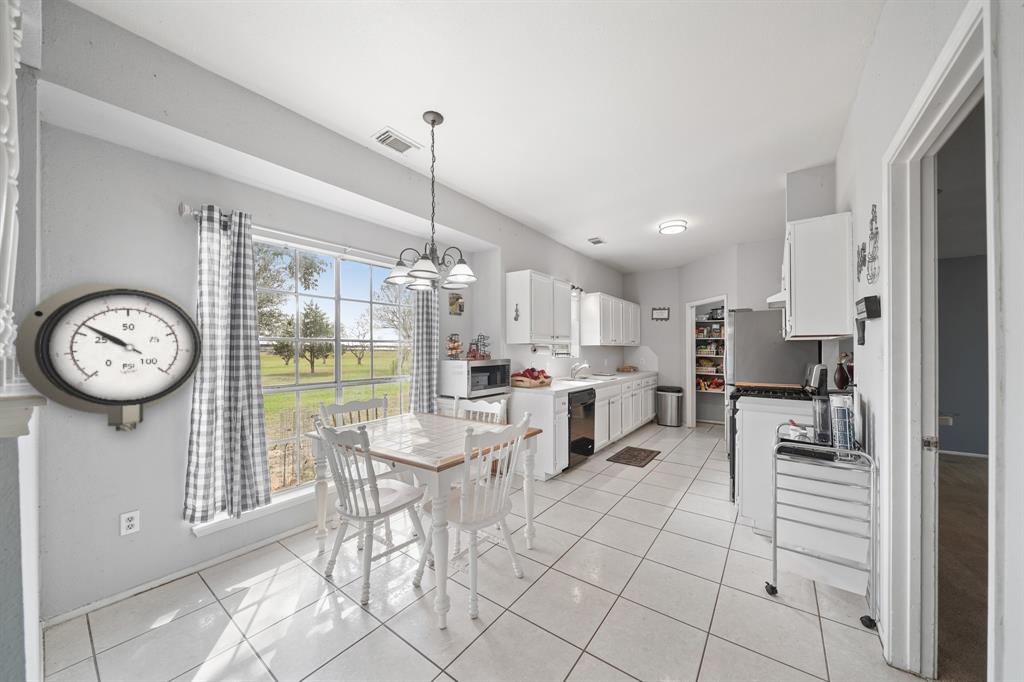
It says 30 psi
